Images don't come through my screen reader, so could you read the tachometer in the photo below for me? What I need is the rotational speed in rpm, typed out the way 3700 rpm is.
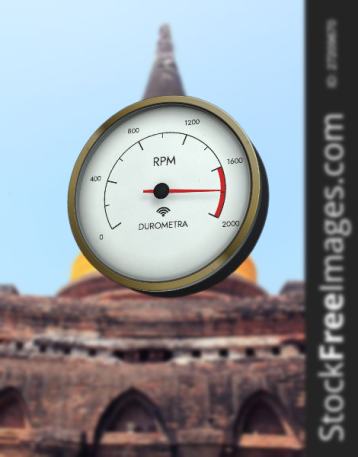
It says 1800 rpm
